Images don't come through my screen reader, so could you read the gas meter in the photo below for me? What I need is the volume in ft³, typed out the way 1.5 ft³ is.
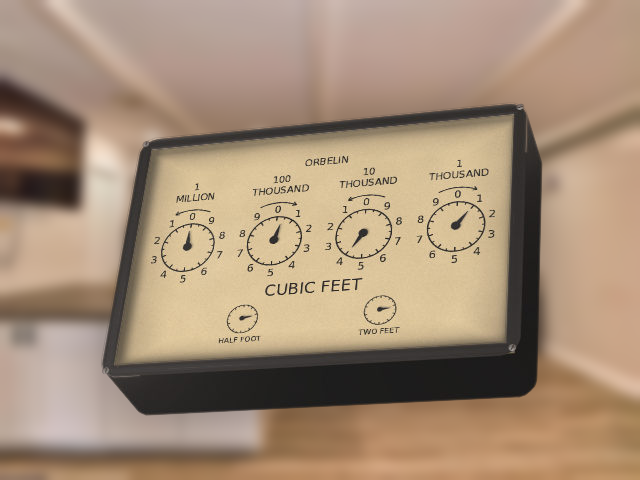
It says 4100 ft³
